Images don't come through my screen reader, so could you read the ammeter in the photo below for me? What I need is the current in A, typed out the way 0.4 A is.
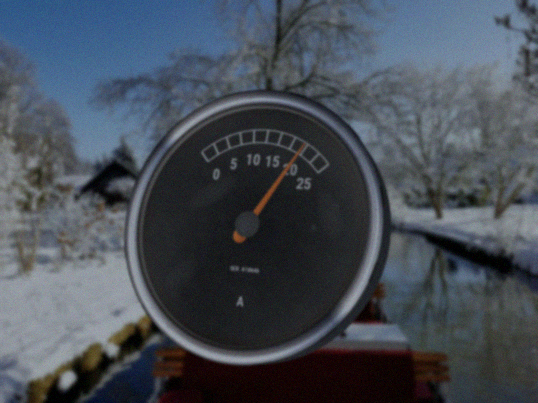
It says 20 A
